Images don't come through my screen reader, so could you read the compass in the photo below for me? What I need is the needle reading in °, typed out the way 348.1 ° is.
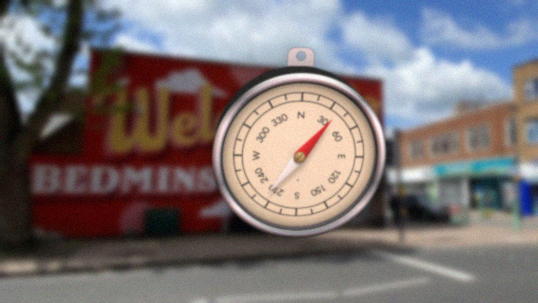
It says 37.5 °
